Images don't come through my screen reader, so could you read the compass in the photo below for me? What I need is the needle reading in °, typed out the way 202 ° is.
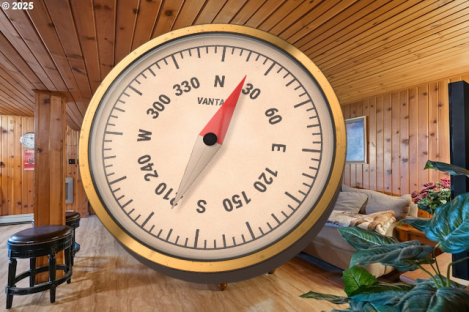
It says 20 °
